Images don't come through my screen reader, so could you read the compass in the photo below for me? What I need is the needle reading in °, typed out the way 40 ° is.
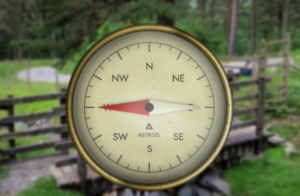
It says 270 °
